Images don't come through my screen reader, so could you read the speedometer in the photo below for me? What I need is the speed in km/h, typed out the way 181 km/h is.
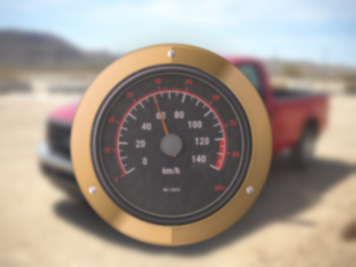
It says 60 km/h
